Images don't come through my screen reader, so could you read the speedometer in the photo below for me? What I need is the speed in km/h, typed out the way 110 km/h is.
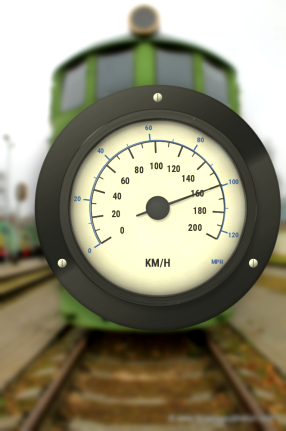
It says 160 km/h
